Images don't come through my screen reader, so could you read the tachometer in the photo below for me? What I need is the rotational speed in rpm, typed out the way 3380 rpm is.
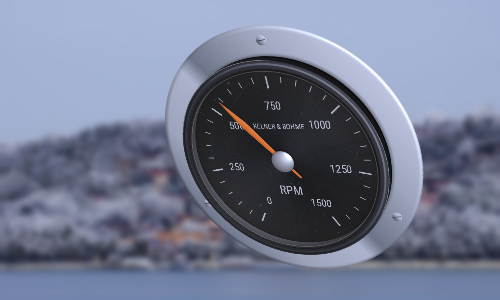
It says 550 rpm
